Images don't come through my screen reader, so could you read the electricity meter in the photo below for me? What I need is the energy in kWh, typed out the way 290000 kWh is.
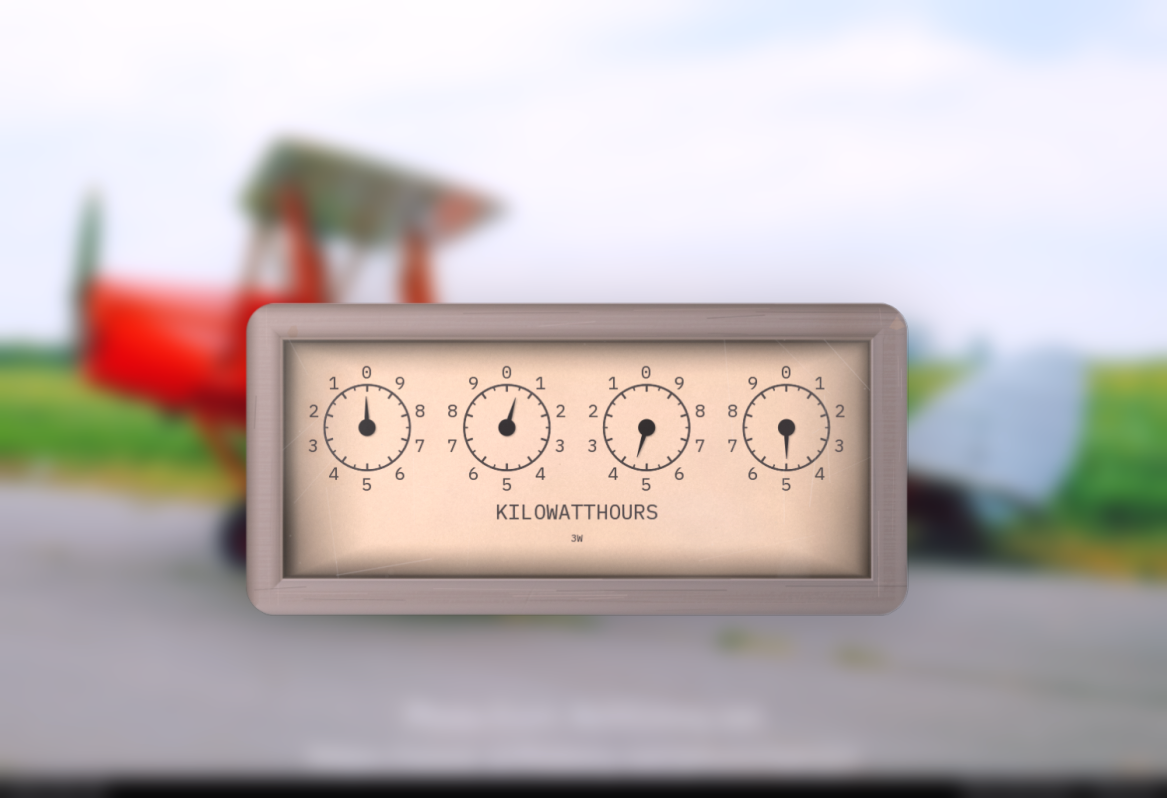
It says 45 kWh
